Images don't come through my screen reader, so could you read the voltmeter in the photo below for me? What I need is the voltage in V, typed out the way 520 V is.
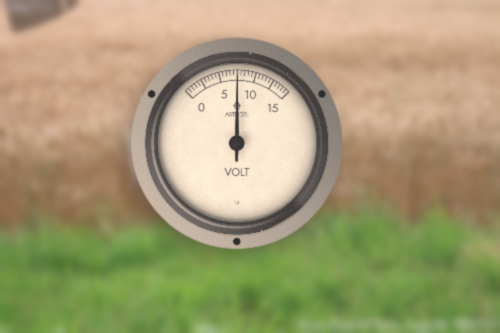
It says 7.5 V
